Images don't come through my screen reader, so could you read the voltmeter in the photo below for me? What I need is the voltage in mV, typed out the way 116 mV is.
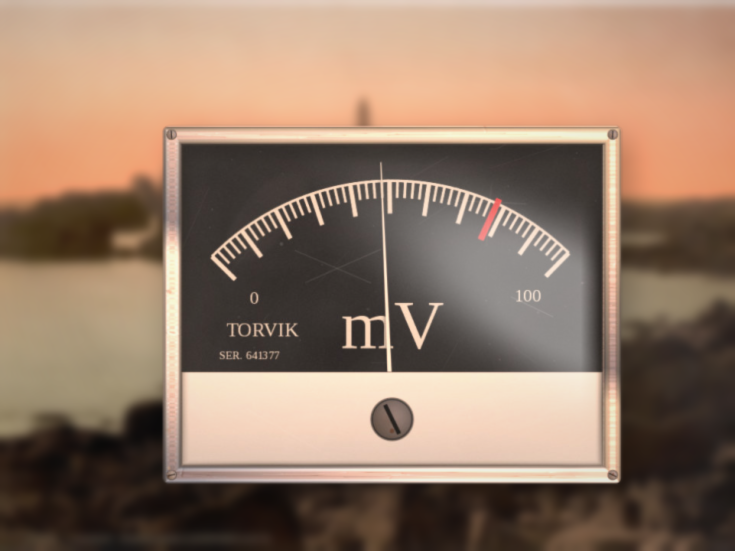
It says 48 mV
